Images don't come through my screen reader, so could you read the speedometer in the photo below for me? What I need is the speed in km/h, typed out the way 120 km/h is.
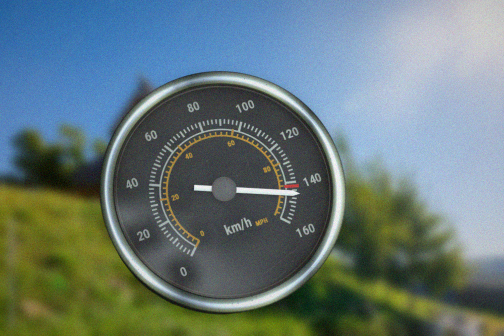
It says 146 km/h
